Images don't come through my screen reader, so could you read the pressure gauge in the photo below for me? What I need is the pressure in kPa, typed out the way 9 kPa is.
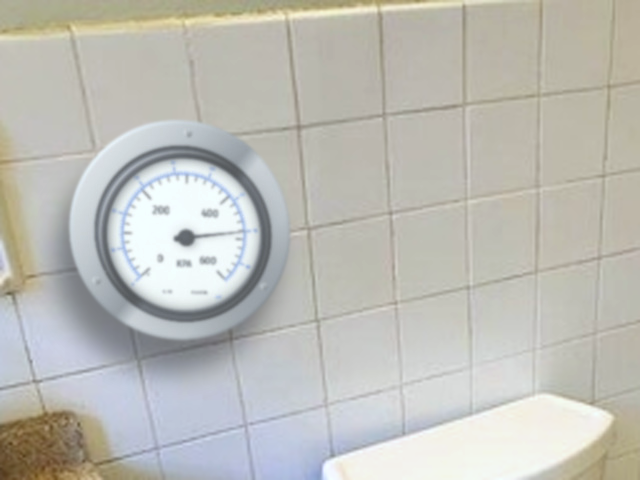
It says 480 kPa
